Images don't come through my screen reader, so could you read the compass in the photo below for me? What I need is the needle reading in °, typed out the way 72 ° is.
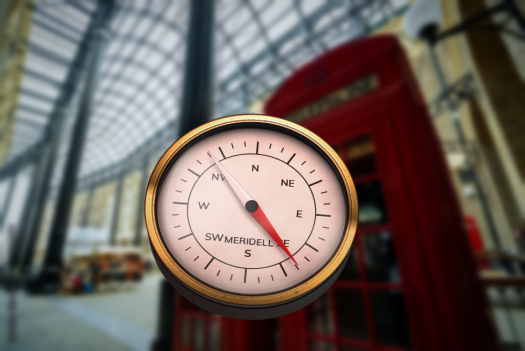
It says 140 °
